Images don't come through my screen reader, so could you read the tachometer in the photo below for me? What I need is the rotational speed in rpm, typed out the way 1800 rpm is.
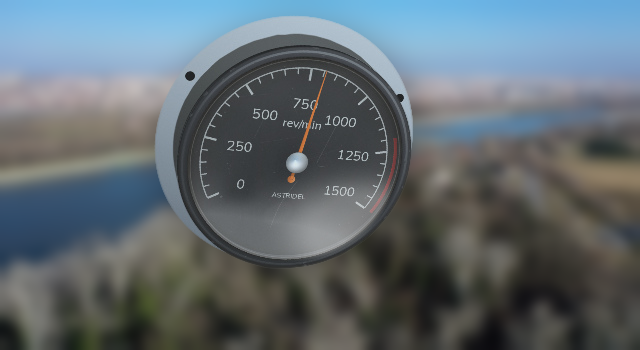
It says 800 rpm
